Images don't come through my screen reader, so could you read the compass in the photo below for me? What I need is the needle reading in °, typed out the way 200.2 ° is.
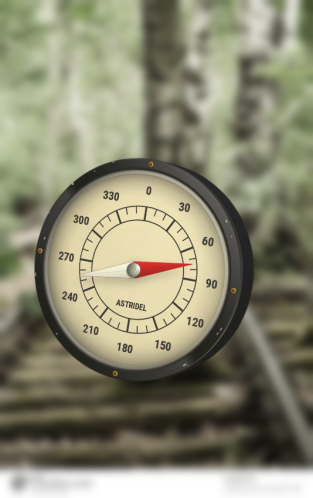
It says 75 °
